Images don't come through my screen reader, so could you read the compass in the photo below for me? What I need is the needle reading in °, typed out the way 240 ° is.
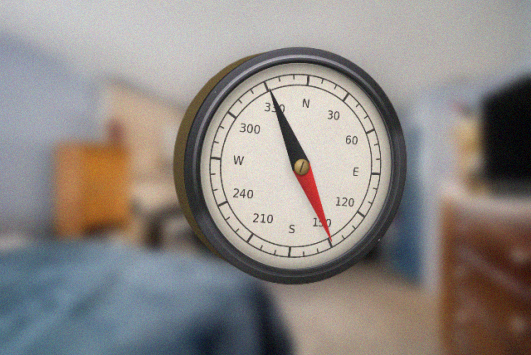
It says 150 °
